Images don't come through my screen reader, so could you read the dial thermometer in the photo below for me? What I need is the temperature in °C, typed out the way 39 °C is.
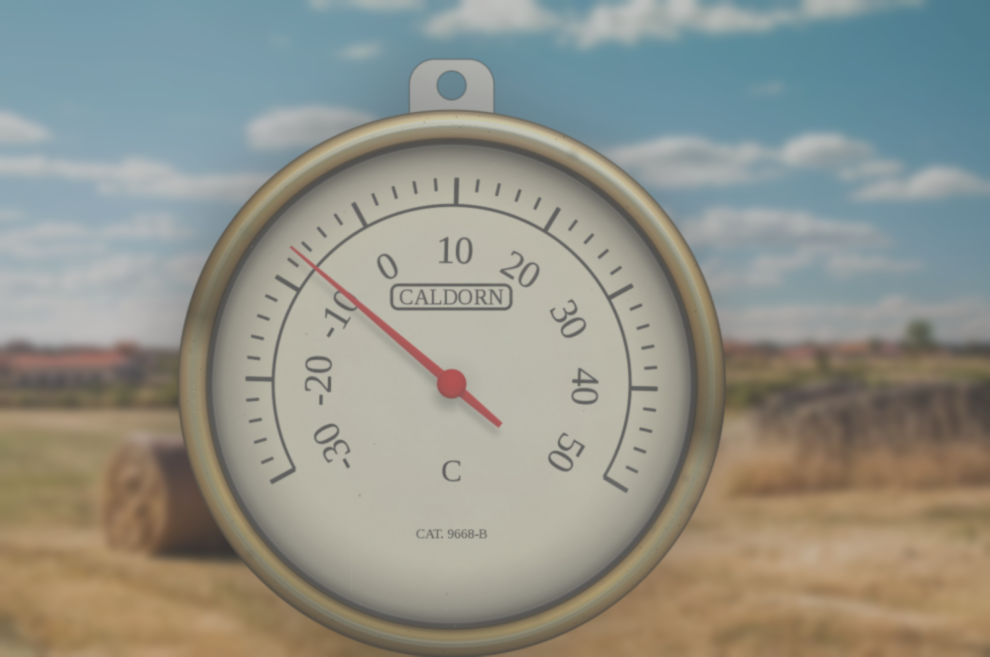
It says -7 °C
